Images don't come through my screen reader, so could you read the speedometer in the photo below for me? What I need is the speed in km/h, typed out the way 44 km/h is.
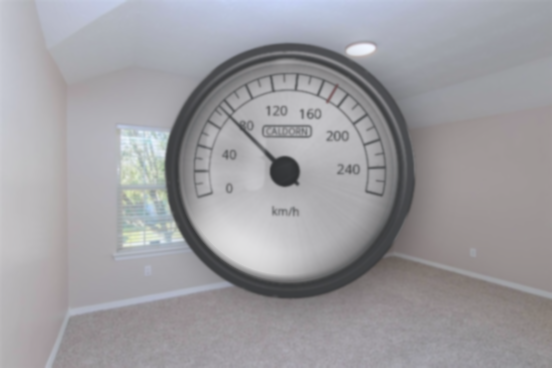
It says 75 km/h
